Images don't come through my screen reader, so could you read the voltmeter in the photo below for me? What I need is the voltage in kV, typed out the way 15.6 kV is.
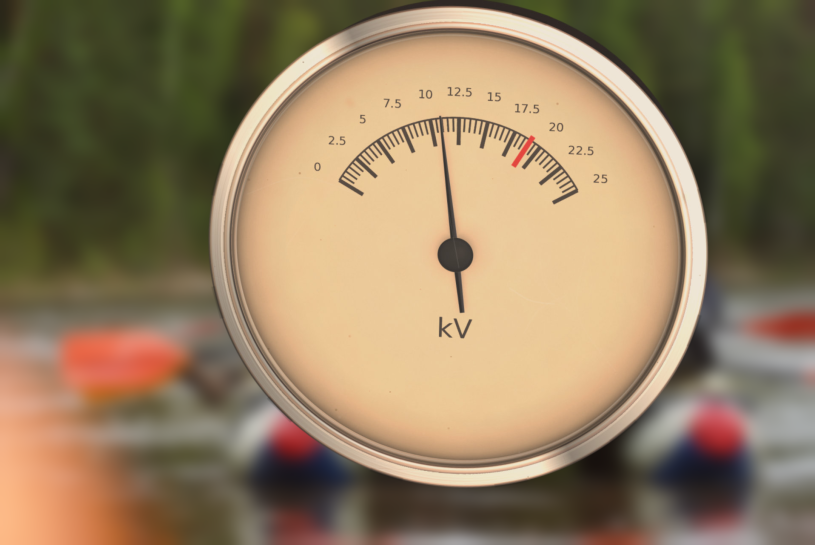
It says 11 kV
